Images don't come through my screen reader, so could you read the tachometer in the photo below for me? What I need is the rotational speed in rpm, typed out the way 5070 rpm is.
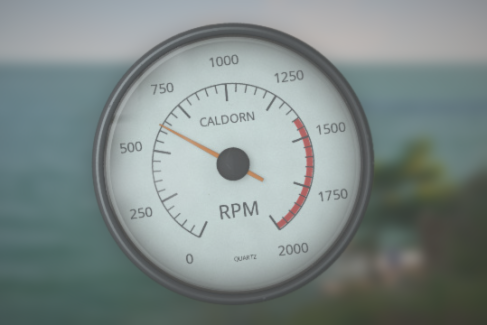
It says 625 rpm
